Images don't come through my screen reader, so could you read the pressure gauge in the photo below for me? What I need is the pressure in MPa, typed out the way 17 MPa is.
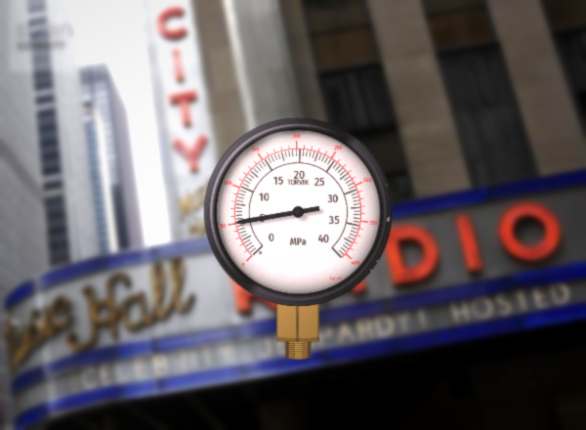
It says 5 MPa
